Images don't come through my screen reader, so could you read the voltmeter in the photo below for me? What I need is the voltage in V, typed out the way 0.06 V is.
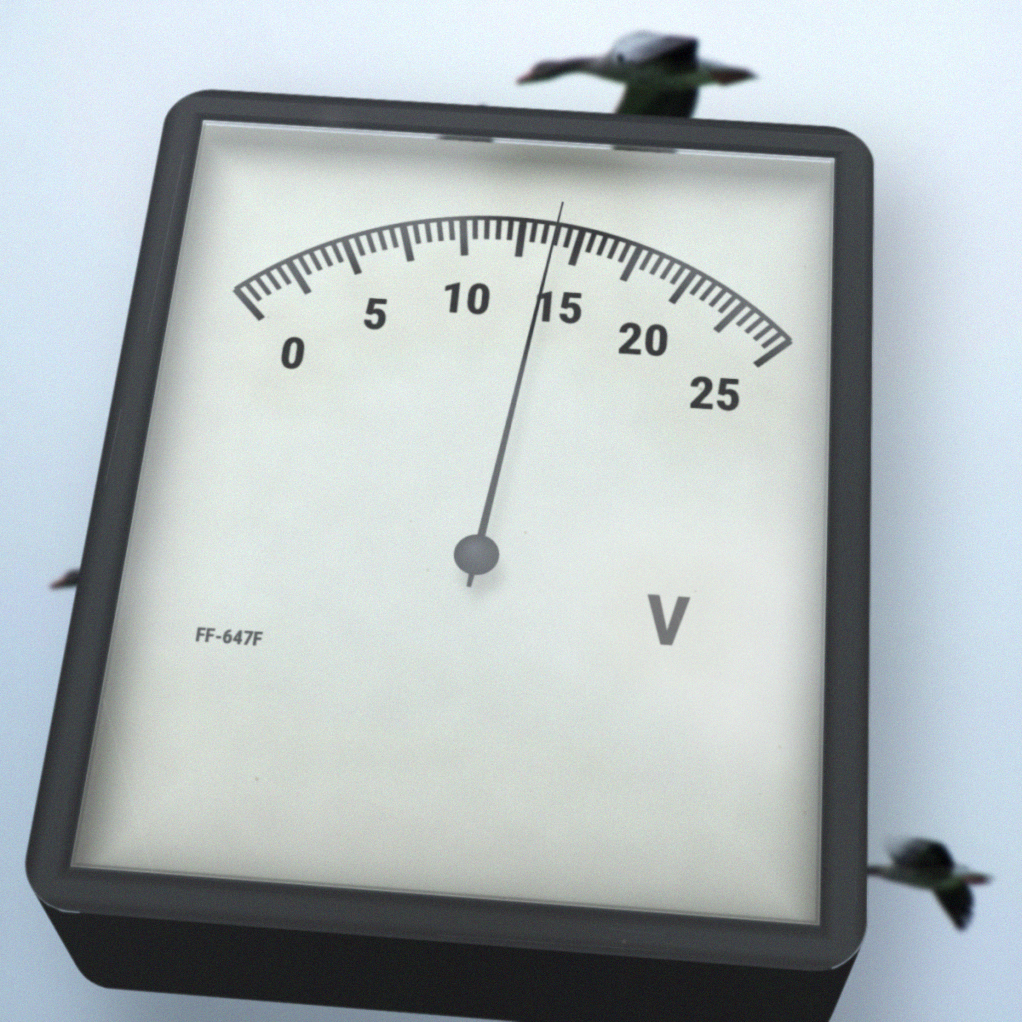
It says 14 V
